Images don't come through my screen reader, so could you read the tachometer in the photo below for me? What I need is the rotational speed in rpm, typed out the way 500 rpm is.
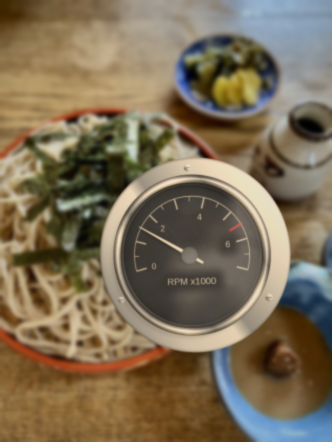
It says 1500 rpm
